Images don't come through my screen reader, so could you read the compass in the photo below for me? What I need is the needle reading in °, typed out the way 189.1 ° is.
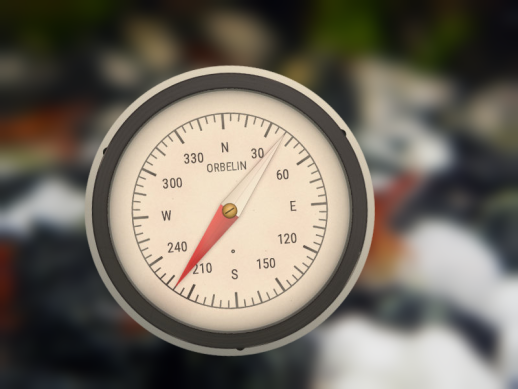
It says 220 °
